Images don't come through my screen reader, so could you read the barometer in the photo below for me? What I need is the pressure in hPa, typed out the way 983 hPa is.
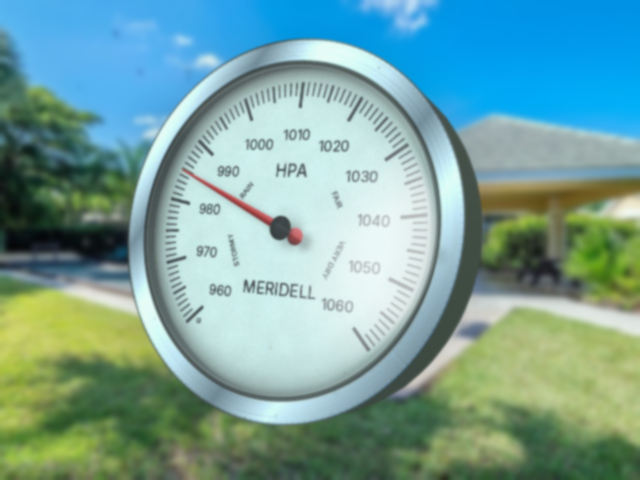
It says 985 hPa
